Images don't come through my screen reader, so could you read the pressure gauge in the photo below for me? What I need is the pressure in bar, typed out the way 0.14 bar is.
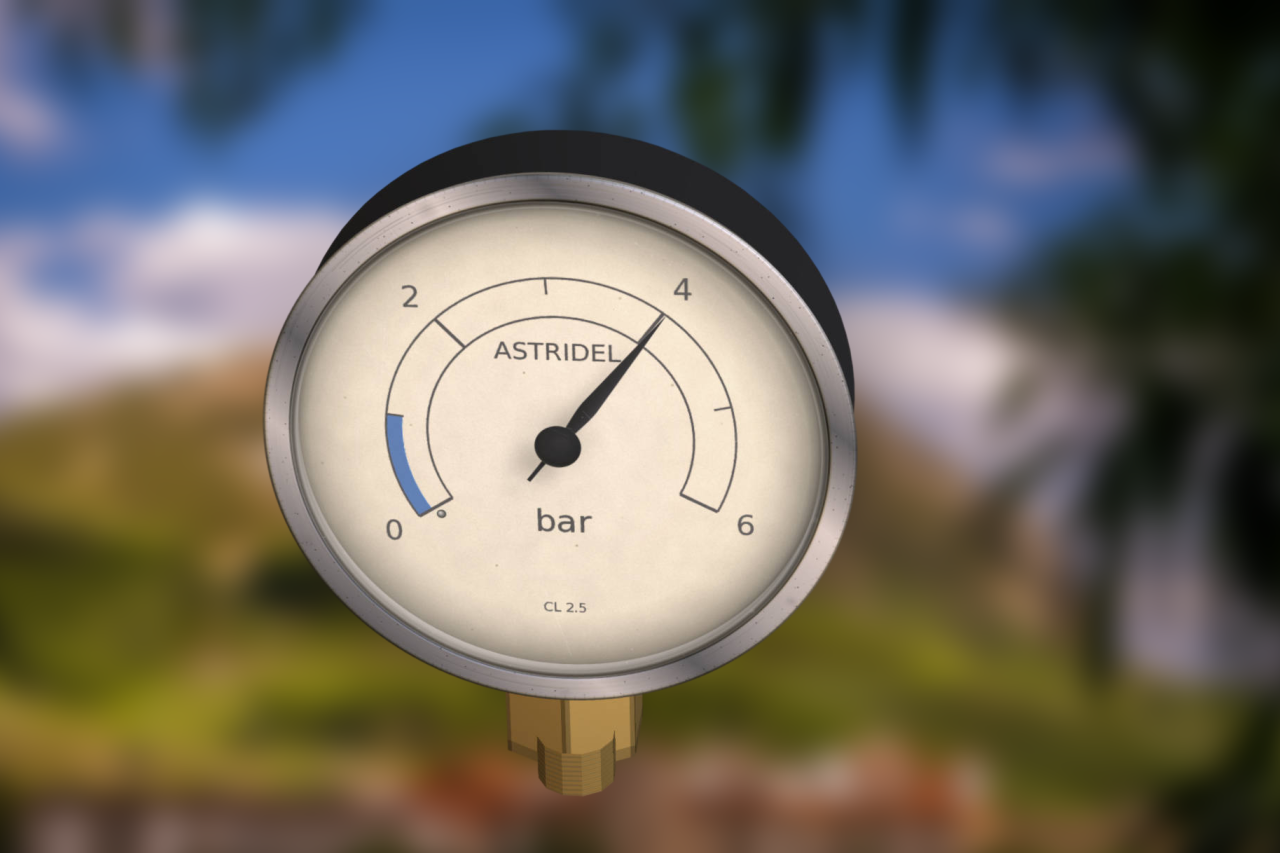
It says 4 bar
